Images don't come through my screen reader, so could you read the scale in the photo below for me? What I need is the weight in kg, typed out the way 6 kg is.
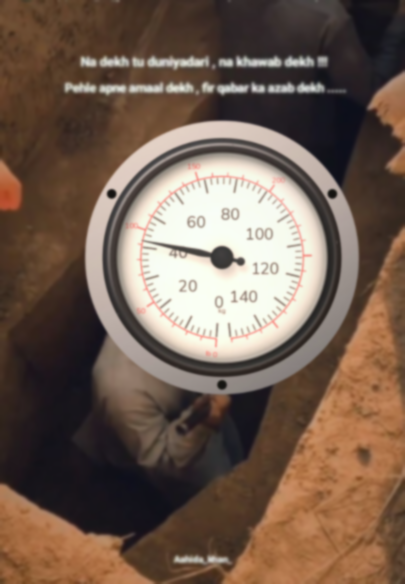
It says 42 kg
